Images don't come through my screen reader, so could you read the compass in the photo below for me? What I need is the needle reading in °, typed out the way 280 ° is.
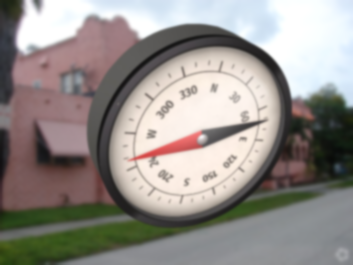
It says 250 °
